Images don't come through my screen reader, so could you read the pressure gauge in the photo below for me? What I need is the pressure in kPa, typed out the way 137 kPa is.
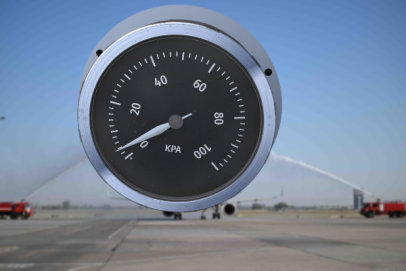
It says 4 kPa
